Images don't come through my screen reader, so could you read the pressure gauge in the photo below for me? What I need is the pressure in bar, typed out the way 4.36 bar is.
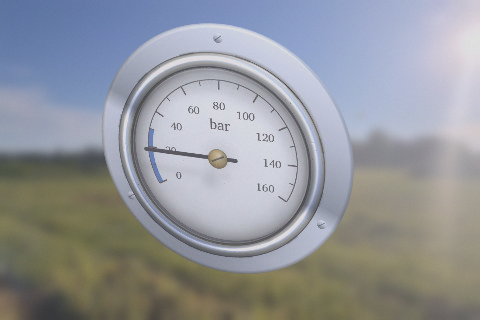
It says 20 bar
